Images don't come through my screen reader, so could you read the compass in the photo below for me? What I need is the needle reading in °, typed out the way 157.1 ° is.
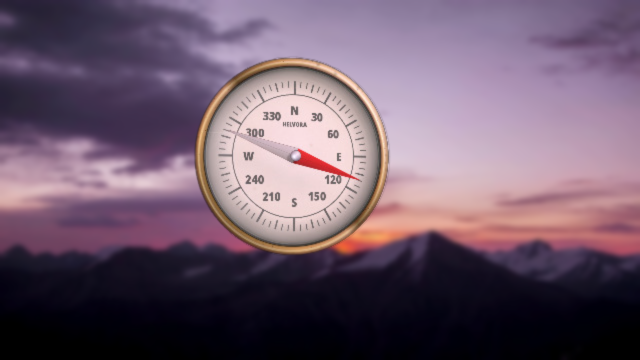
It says 110 °
